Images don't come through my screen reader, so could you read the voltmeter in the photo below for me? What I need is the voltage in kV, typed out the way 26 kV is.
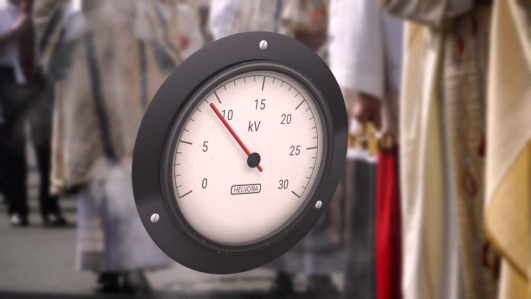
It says 9 kV
